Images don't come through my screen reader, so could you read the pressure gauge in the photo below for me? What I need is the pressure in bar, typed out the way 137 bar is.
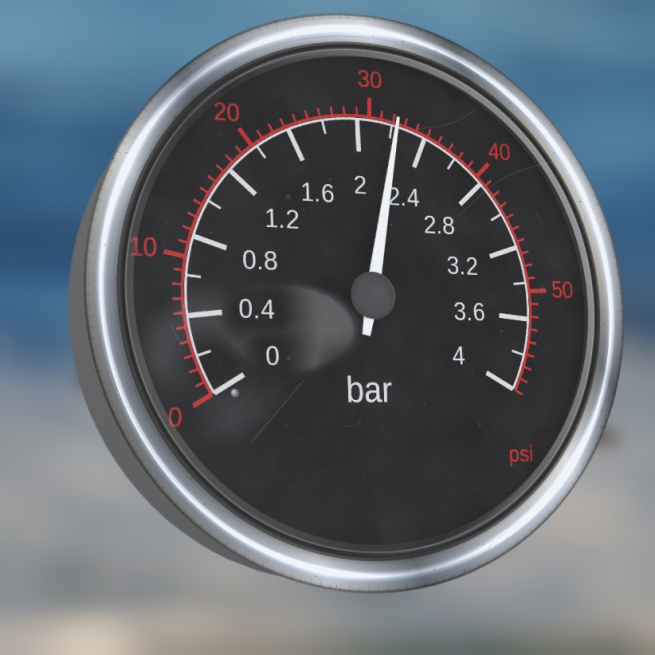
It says 2.2 bar
